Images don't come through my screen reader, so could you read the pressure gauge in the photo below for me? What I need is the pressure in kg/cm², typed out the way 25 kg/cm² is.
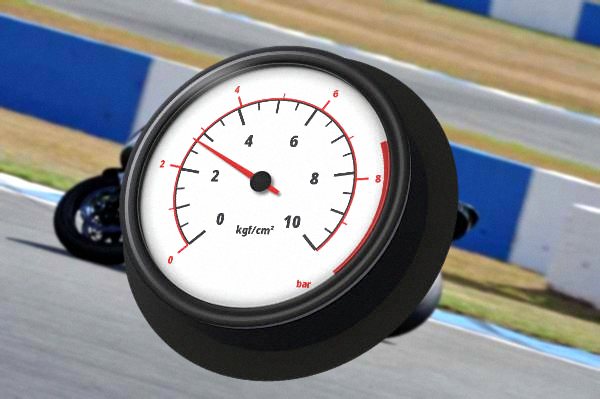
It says 2.75 kg/cm²
